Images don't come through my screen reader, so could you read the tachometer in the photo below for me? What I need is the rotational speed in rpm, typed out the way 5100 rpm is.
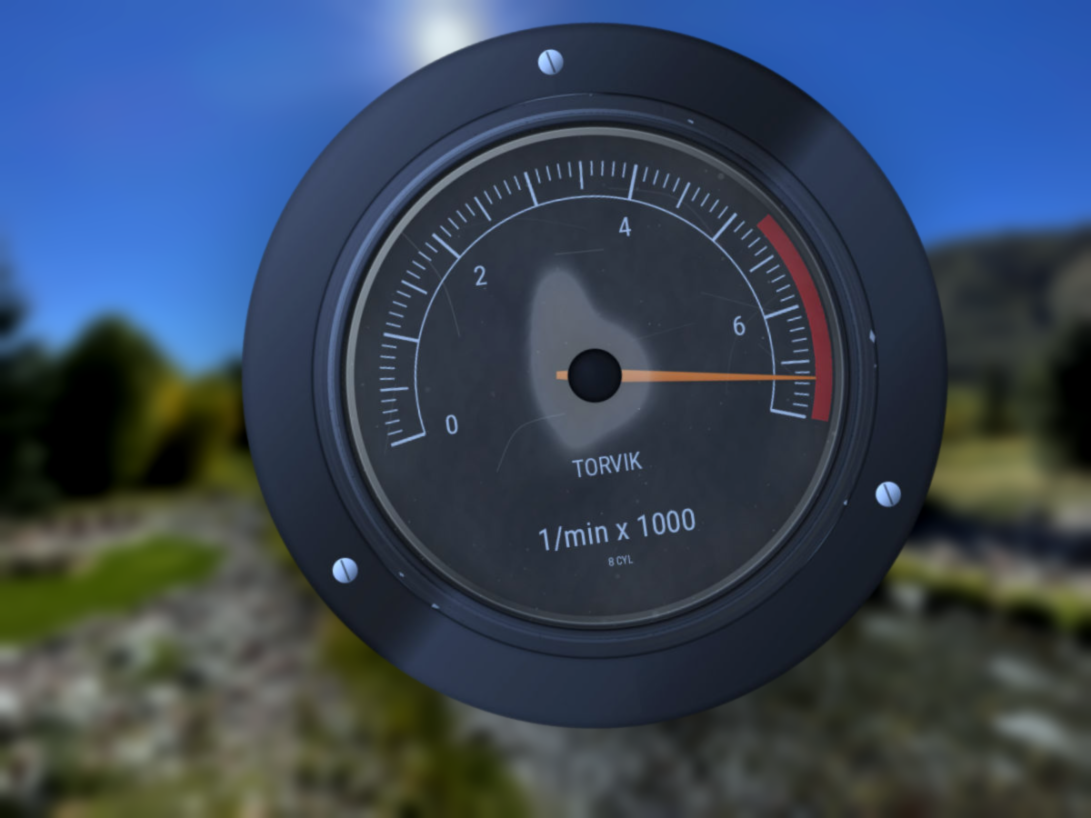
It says 6650 rpm
